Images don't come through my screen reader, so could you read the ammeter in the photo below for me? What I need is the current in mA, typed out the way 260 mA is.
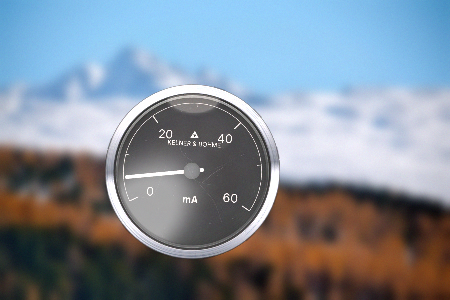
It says 5 mA
